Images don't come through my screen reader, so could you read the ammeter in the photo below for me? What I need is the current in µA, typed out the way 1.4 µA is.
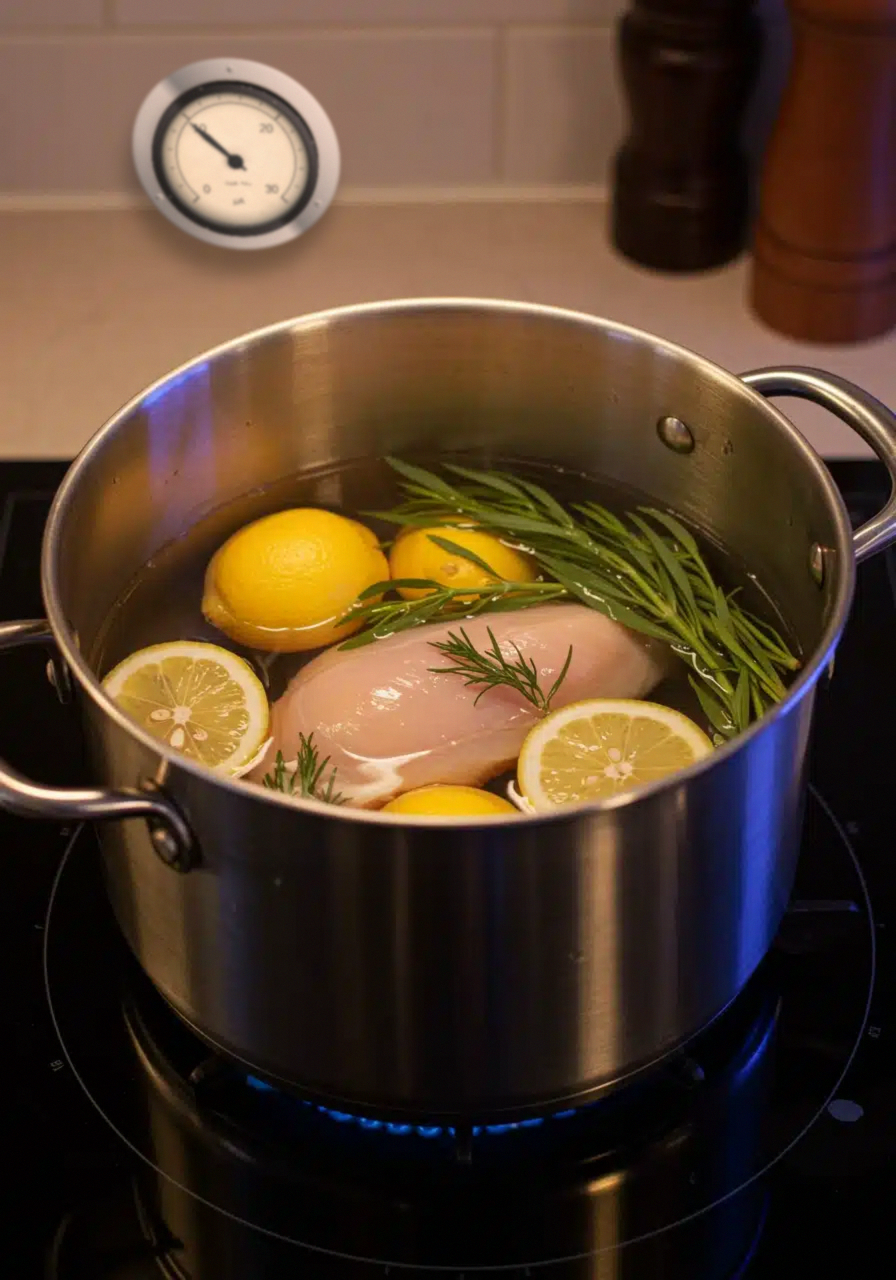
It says 10 µA
